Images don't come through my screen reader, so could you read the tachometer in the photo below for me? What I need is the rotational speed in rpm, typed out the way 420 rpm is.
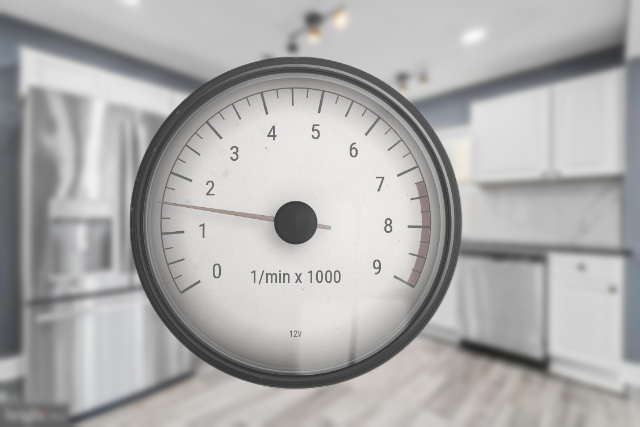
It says 1500 rpm
